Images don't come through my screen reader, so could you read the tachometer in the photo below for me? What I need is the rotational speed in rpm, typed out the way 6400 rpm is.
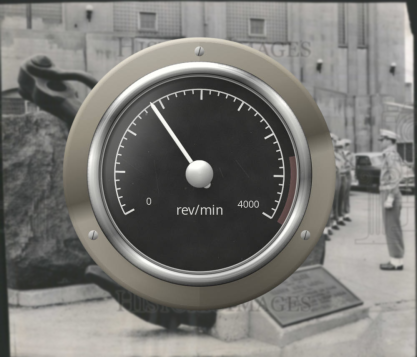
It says 1400 rpm
